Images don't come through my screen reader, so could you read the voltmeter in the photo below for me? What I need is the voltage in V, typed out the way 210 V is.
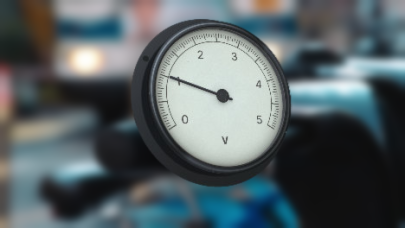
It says 1 V
